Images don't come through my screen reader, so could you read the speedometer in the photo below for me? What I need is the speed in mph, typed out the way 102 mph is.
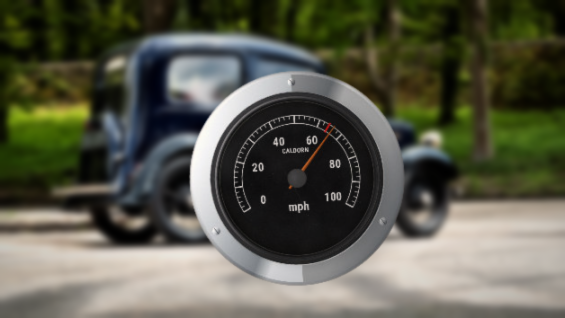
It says 66 mph
